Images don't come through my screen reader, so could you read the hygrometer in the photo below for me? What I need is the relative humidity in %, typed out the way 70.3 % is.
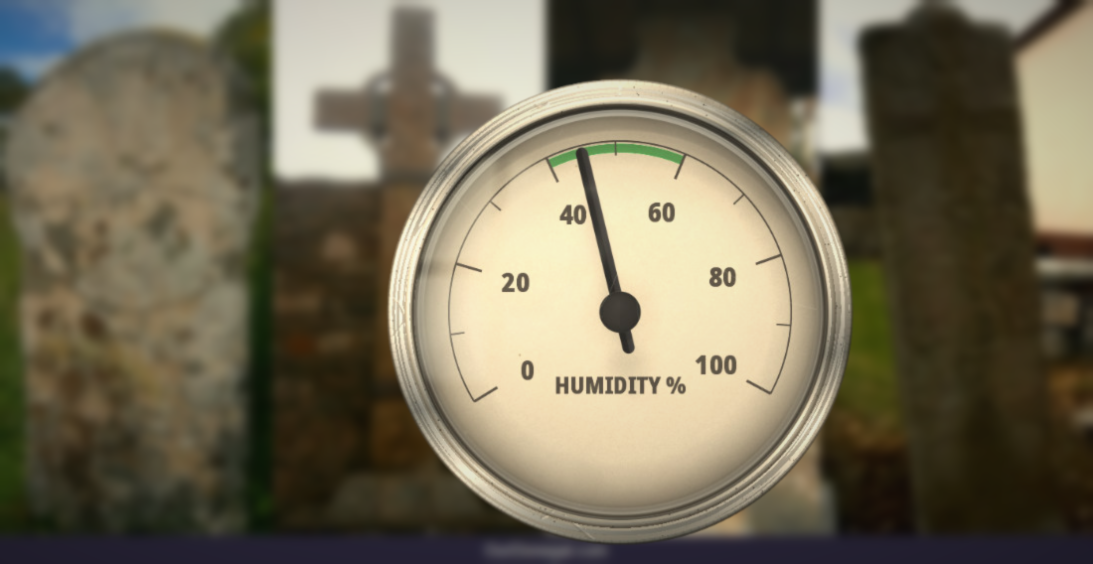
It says 45 %
